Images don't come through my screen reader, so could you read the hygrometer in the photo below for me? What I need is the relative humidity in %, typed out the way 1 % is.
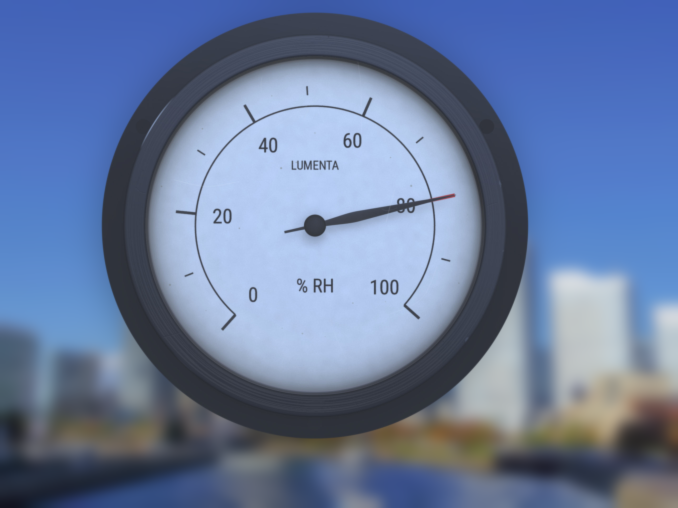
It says 80 %
